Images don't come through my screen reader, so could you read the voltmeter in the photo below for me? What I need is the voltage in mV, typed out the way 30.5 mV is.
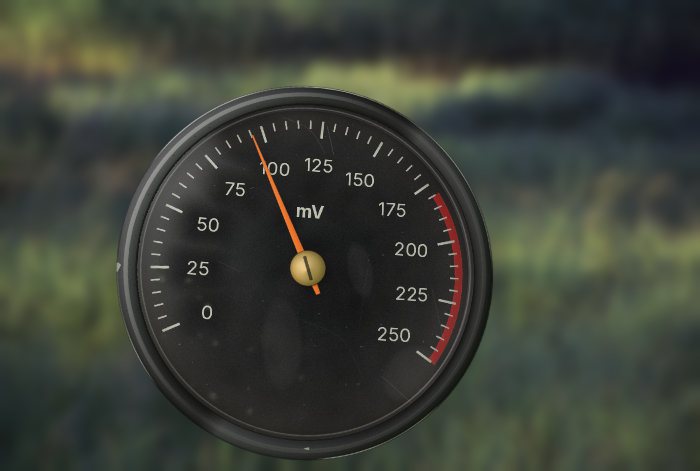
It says 95 mV
